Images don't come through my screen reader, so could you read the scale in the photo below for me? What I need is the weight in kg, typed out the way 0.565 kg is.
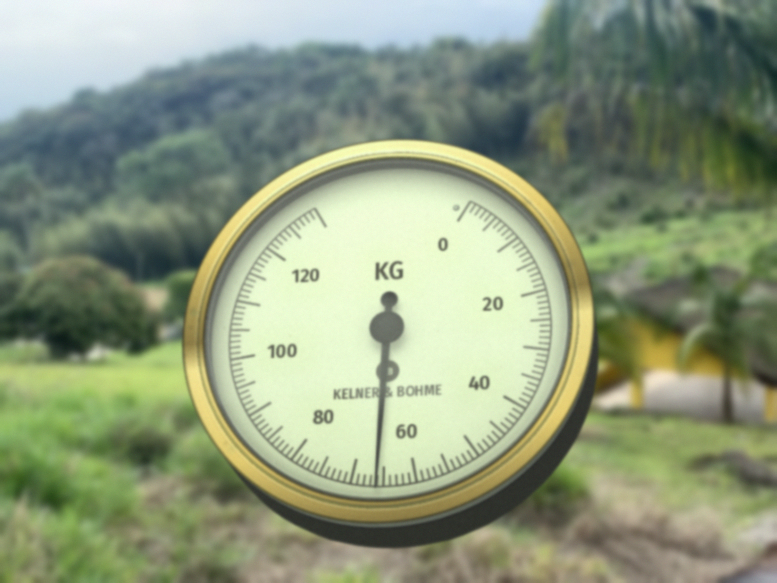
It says 66 kg
